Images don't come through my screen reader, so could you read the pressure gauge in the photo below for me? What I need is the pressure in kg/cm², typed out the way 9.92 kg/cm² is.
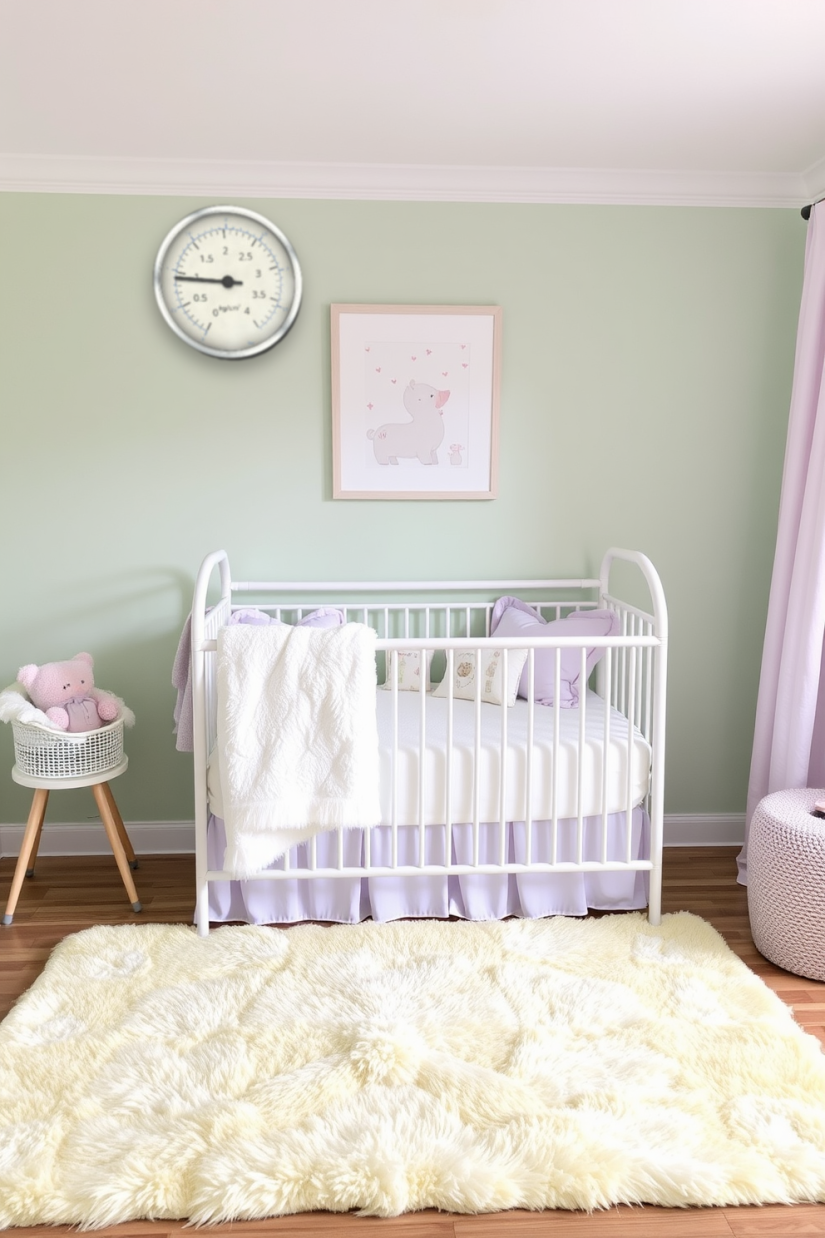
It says 0.9 kg/cm²
